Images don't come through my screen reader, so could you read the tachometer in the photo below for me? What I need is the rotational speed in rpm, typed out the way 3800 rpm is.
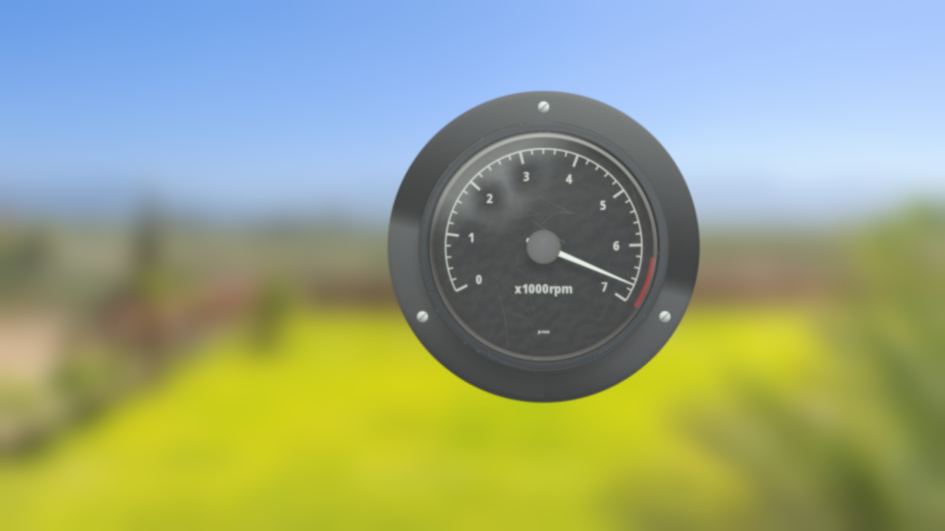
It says 6700 rpm
